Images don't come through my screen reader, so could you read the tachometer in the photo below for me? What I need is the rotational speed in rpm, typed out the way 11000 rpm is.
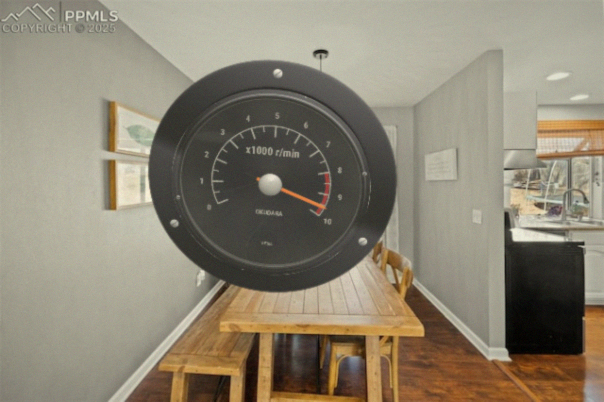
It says 9500 rpm
